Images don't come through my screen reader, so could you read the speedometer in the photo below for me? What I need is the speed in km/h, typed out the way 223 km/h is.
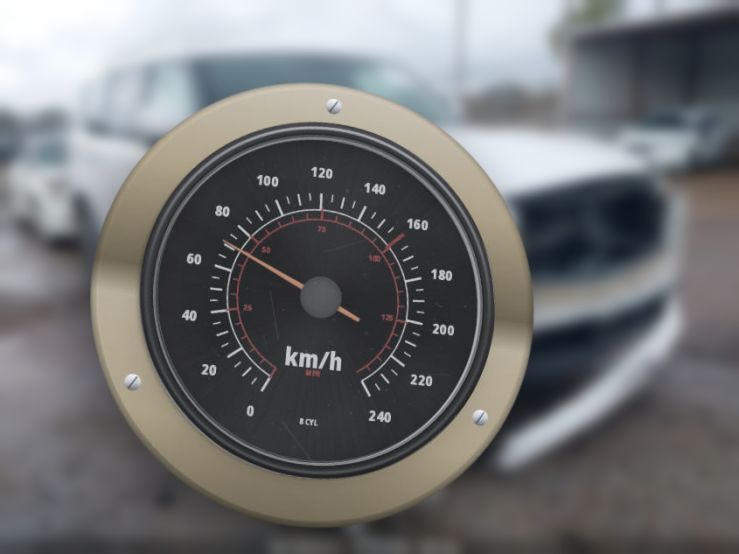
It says 70 km/h
